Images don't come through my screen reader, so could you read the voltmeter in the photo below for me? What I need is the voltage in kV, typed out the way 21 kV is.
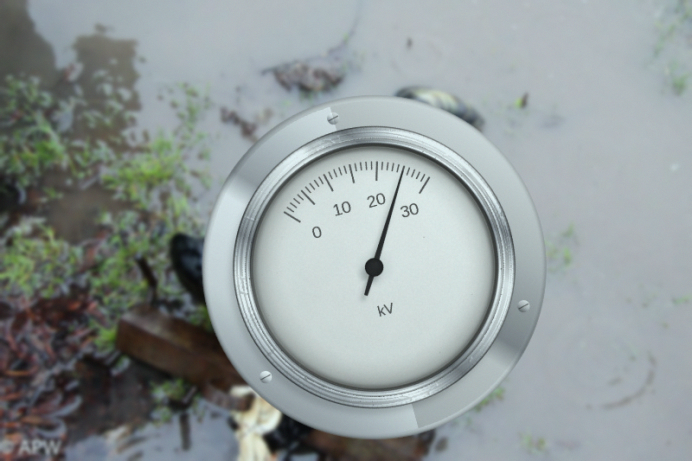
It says 25 kV
